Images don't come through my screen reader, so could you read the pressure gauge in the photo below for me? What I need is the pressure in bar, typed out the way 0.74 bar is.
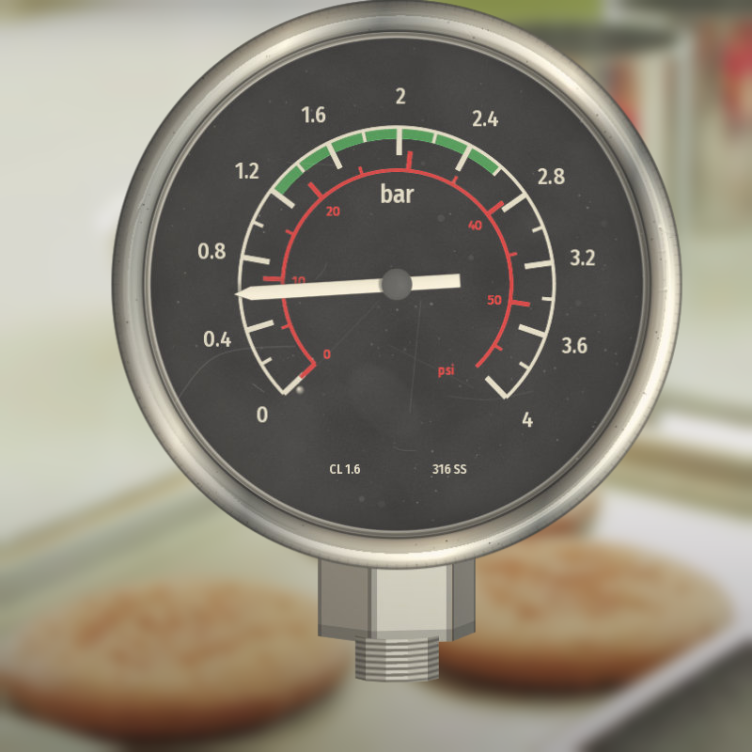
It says 0.6 bar
